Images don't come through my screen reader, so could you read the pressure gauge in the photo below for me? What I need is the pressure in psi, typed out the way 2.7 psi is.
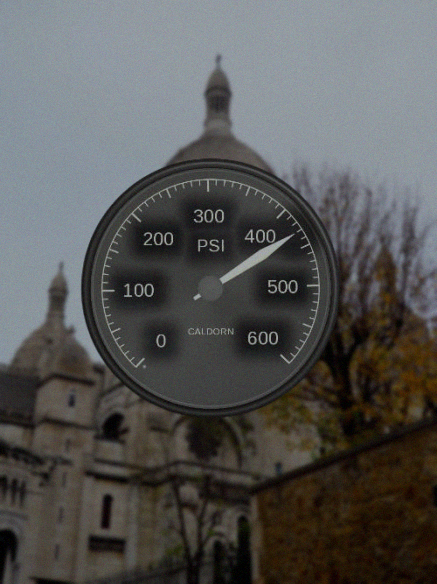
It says 430 psi
